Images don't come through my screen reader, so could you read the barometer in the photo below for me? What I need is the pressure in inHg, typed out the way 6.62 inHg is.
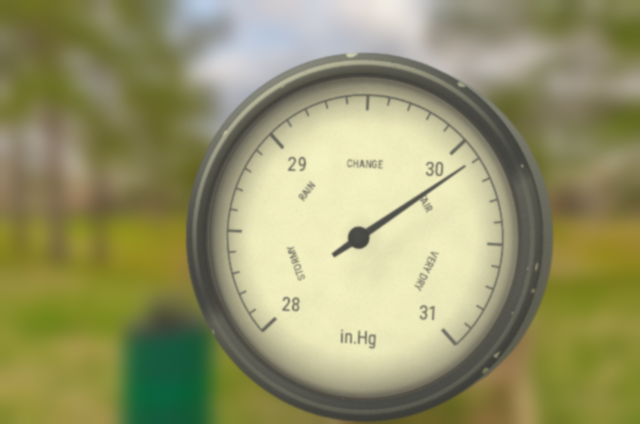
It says 30.1 inHg
